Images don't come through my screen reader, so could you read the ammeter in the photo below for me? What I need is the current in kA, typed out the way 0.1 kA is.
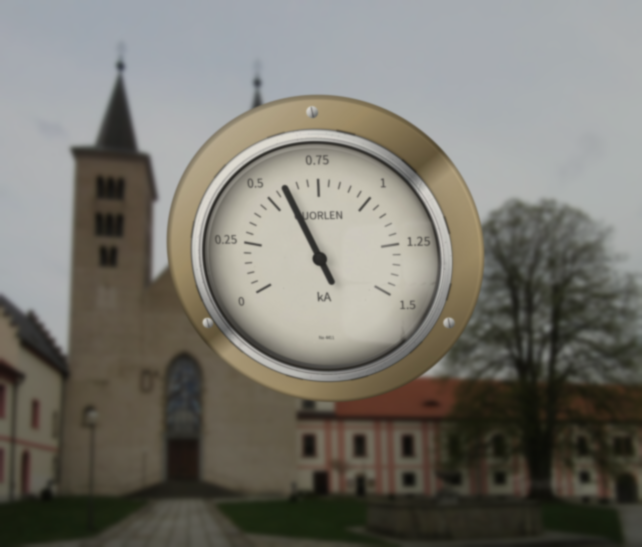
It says 0.6 kA
